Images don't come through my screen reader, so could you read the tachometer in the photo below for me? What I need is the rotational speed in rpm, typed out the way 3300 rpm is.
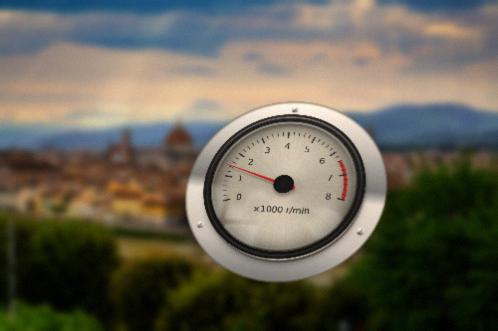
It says 1400 rpm
